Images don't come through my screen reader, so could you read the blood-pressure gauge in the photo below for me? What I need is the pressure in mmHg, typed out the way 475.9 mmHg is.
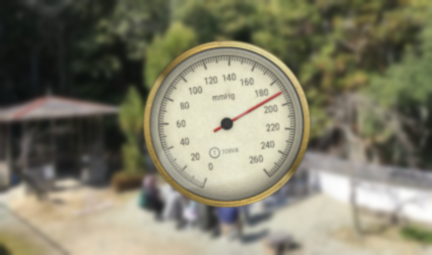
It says 190 mmHg
